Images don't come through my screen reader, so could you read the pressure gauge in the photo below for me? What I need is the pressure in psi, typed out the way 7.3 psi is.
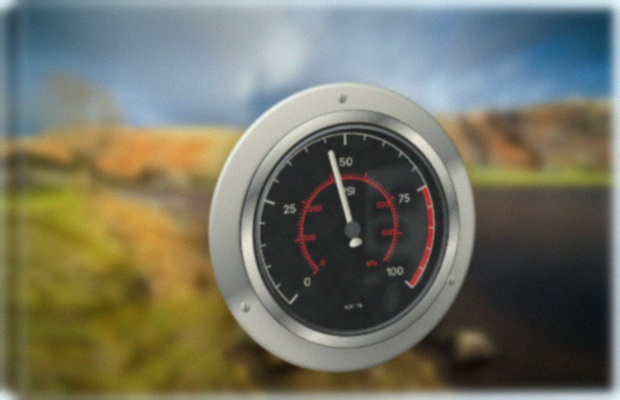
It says 45 psi
